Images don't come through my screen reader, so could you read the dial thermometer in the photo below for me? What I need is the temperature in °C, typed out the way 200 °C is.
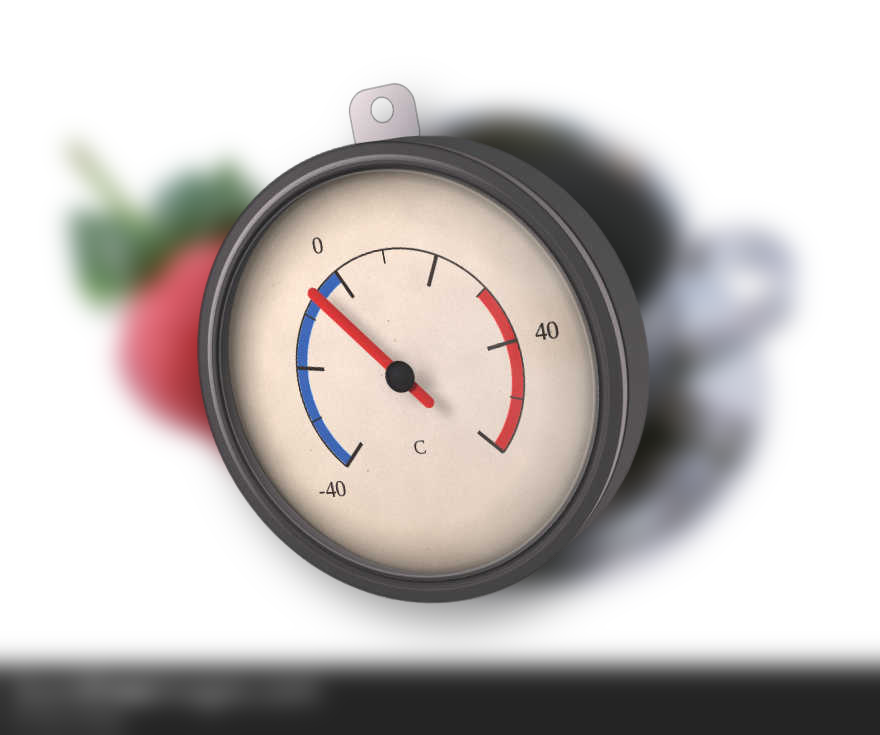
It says -5 °C
